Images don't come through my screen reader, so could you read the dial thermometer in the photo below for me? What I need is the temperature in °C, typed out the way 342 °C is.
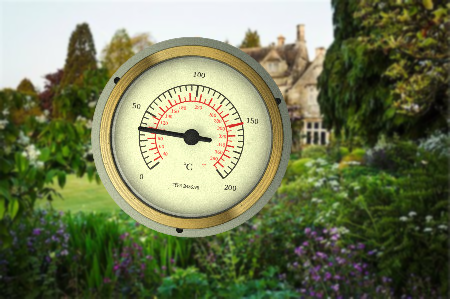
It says 35 °C
